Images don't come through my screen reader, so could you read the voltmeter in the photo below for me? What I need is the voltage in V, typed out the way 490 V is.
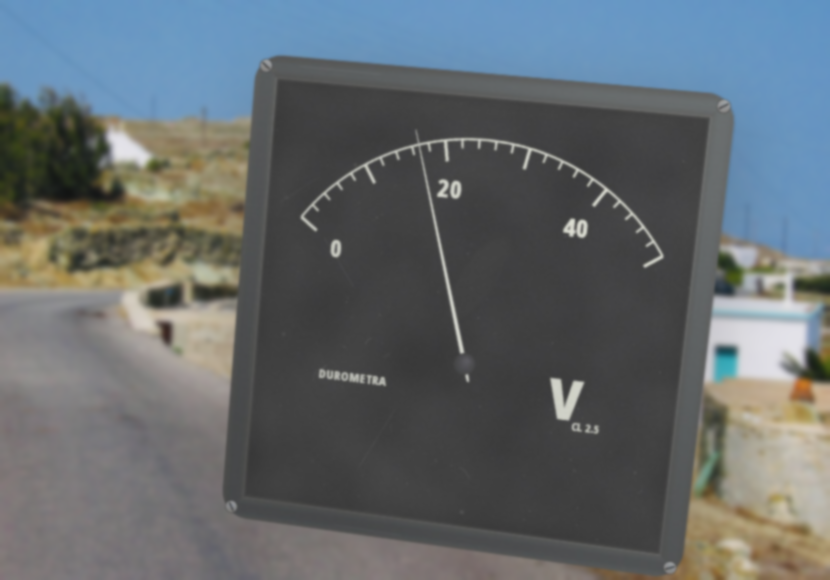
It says 17 V
